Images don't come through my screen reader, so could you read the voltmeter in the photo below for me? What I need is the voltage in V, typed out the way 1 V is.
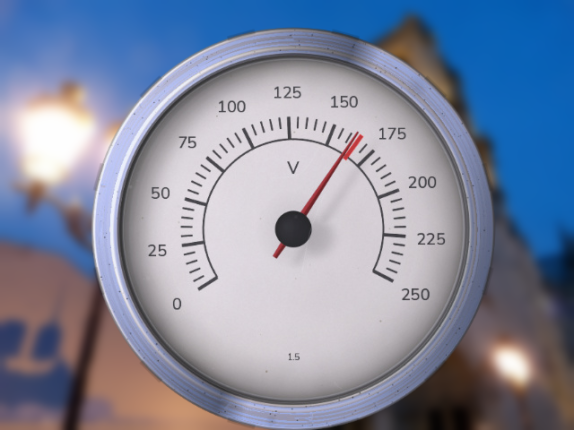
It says 162.5 V
